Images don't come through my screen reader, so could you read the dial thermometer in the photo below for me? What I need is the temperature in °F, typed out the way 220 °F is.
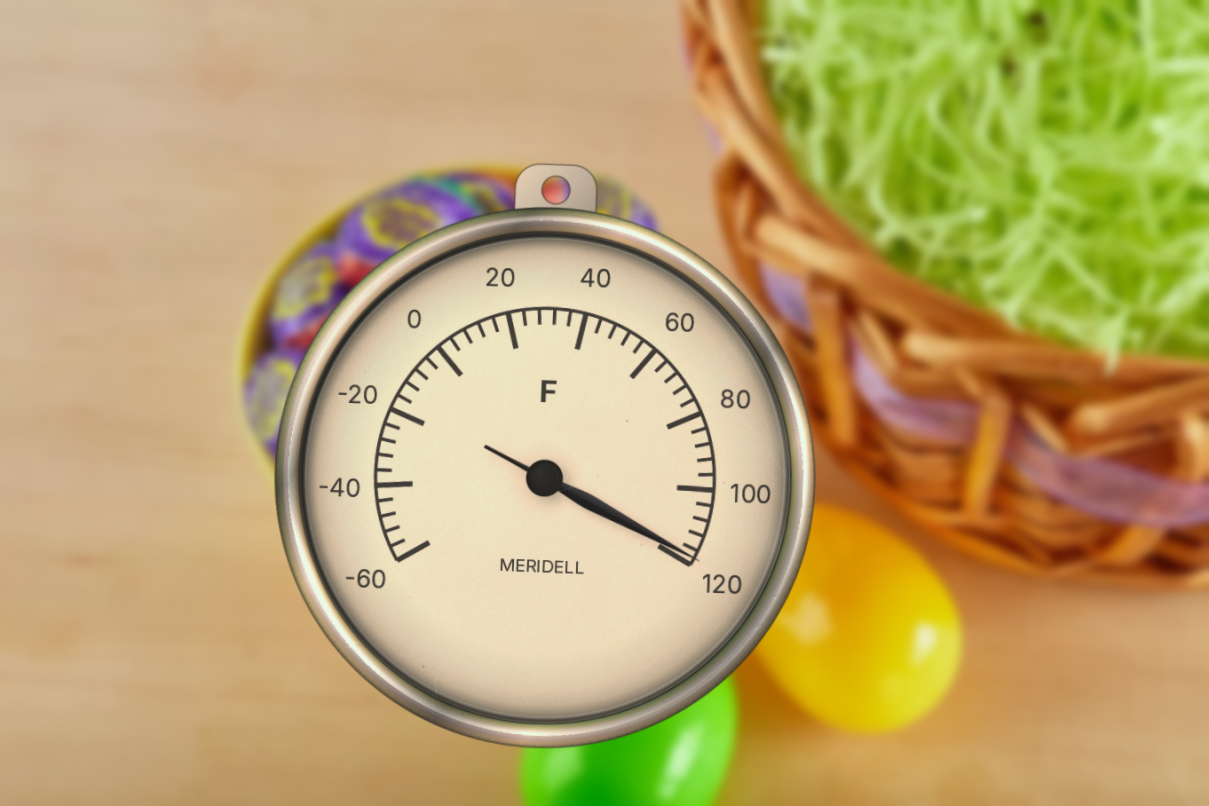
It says 118 °F
